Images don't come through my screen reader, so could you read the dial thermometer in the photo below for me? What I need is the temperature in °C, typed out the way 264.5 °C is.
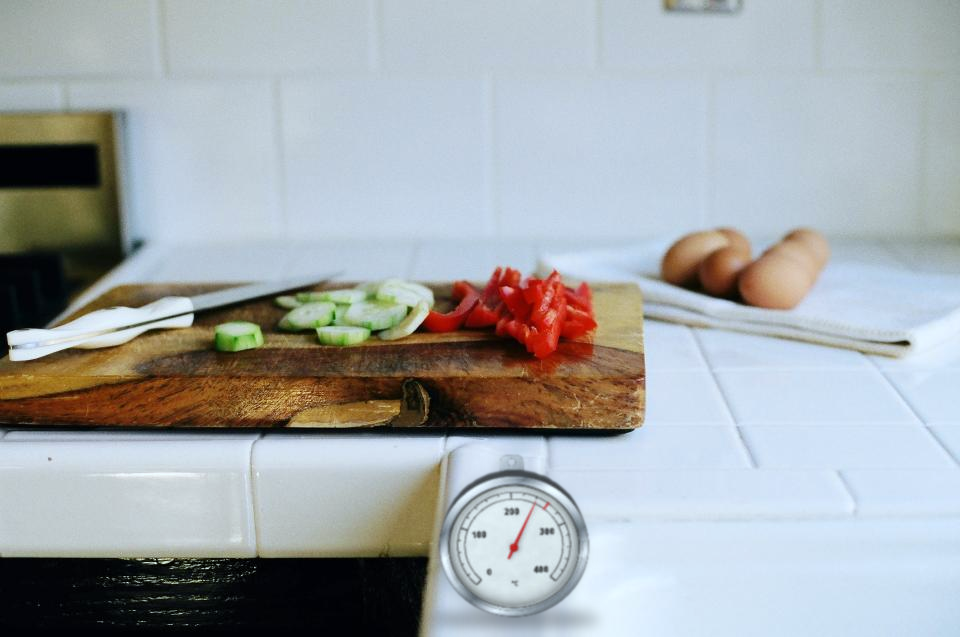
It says 240 °C
